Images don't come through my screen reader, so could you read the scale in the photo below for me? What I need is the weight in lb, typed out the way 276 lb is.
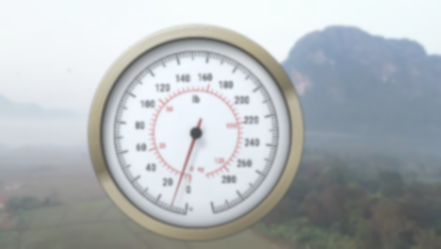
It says 10 lb
